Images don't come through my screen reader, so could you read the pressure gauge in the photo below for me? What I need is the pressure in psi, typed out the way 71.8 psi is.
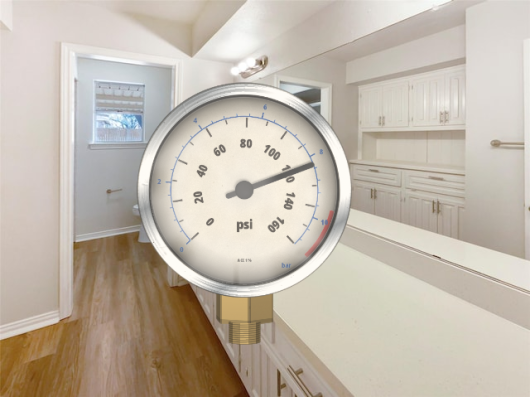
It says 120 psi
